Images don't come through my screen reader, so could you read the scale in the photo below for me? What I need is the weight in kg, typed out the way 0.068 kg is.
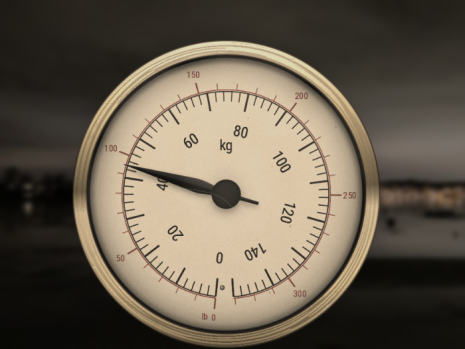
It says 43 kg
